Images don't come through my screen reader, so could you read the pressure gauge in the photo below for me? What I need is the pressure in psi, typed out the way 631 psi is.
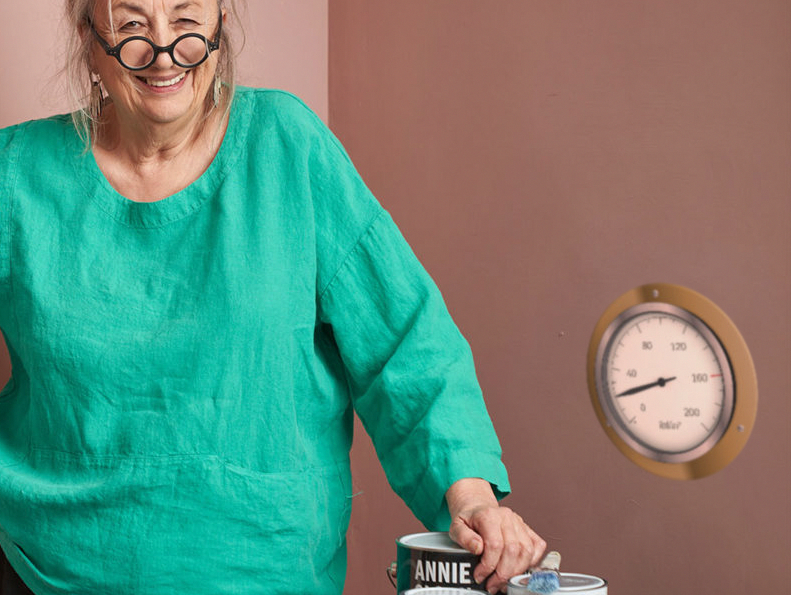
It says 20 psi
